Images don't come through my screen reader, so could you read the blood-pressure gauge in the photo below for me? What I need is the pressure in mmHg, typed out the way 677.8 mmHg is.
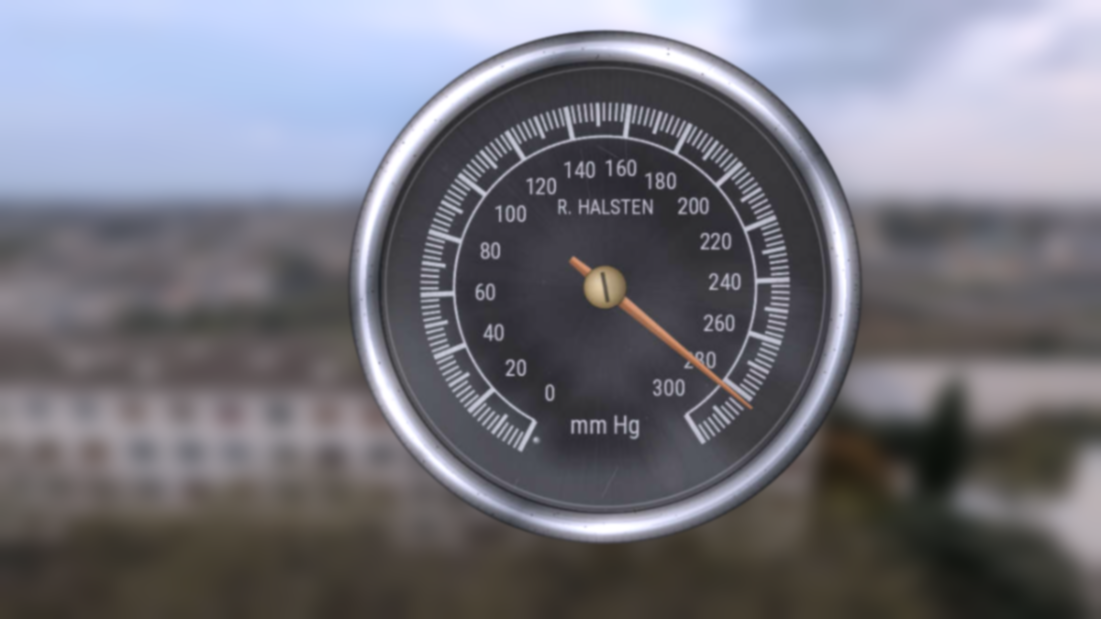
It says 282 mmHg
